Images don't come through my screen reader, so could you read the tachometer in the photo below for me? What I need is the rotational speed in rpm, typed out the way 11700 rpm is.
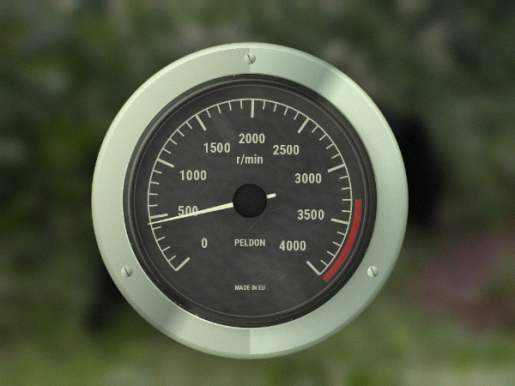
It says 450 rpm
